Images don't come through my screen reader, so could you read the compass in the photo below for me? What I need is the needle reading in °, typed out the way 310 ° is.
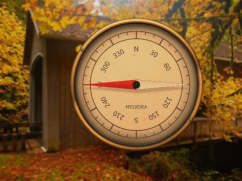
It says 270 °
